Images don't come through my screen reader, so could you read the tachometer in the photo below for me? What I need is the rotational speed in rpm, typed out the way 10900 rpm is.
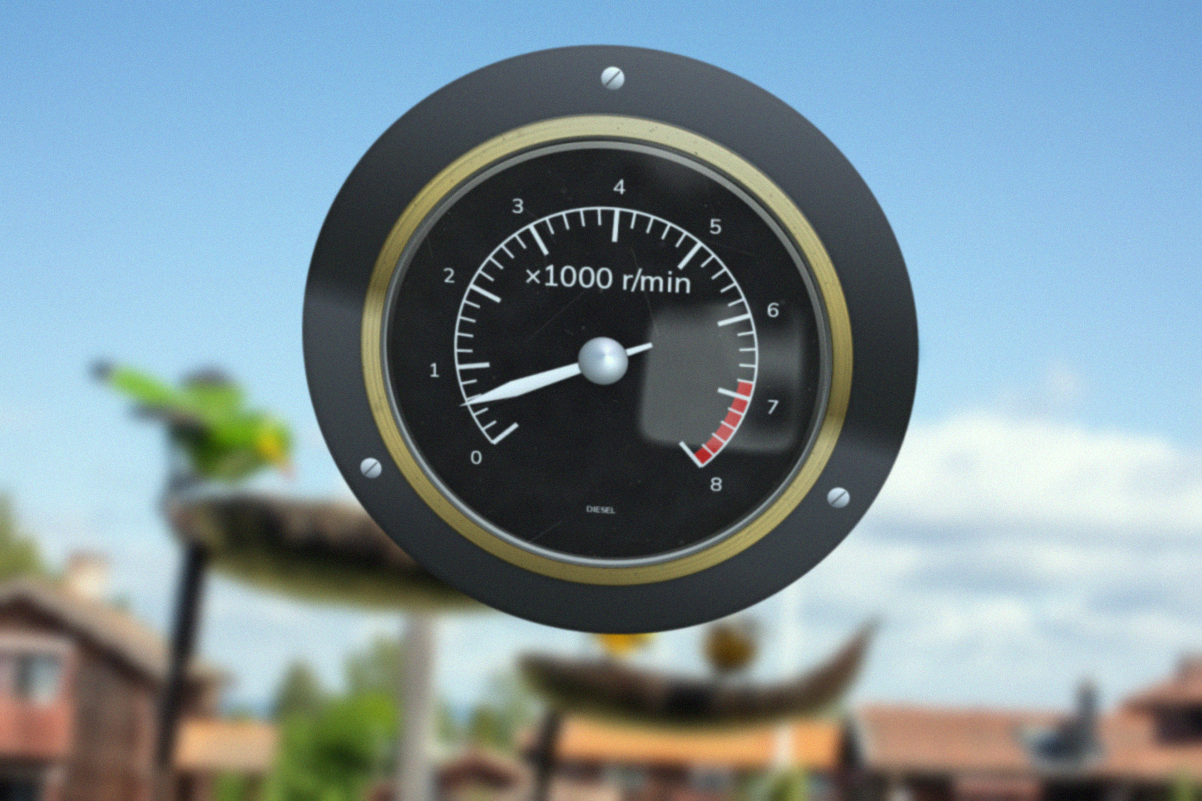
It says 600 rpm
